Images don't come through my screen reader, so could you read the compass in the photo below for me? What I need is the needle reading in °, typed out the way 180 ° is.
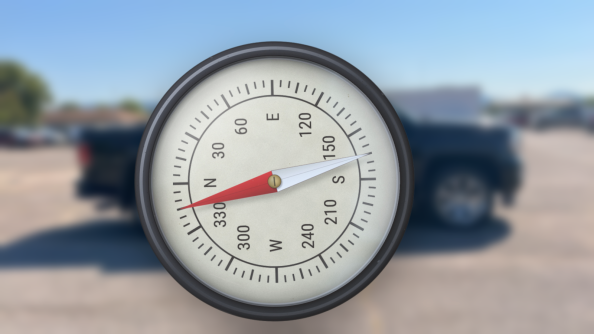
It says 345 °
